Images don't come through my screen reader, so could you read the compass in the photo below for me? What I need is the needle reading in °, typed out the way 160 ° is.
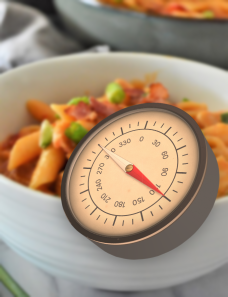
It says 120 °
